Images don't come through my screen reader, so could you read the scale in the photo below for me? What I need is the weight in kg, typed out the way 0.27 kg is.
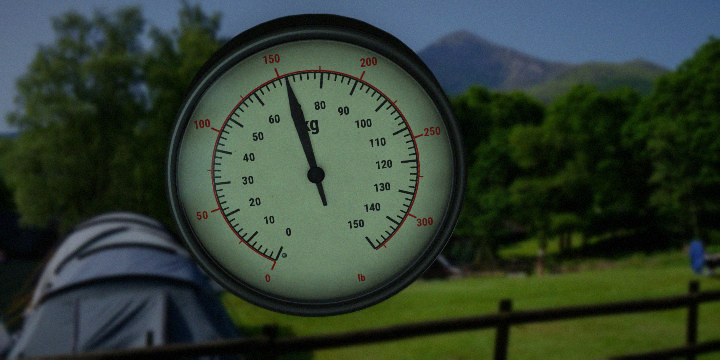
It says 70 kg
